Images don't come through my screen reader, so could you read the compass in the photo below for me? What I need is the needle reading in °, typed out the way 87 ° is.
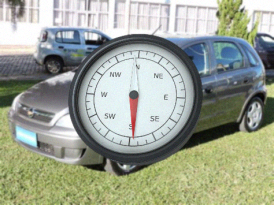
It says 175 °
